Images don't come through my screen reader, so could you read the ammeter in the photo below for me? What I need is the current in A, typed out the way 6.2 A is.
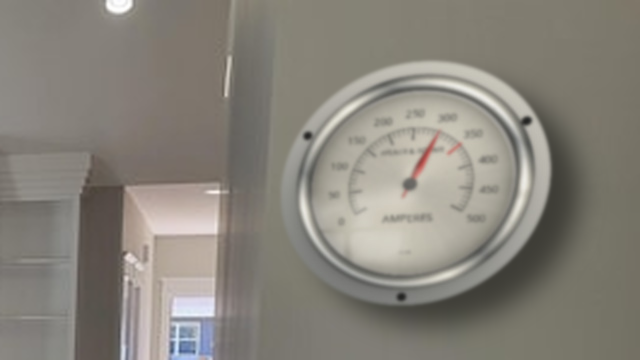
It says 300 A
